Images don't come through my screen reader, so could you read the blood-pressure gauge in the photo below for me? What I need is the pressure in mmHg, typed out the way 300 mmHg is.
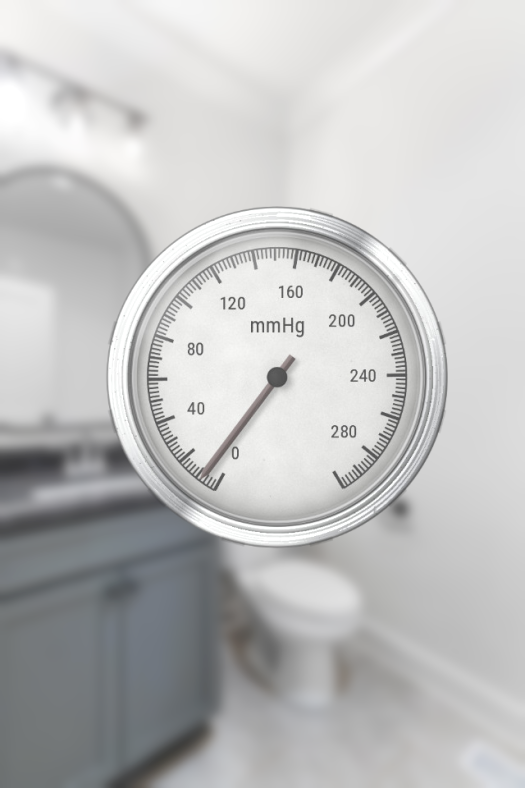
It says 8 mmHg
